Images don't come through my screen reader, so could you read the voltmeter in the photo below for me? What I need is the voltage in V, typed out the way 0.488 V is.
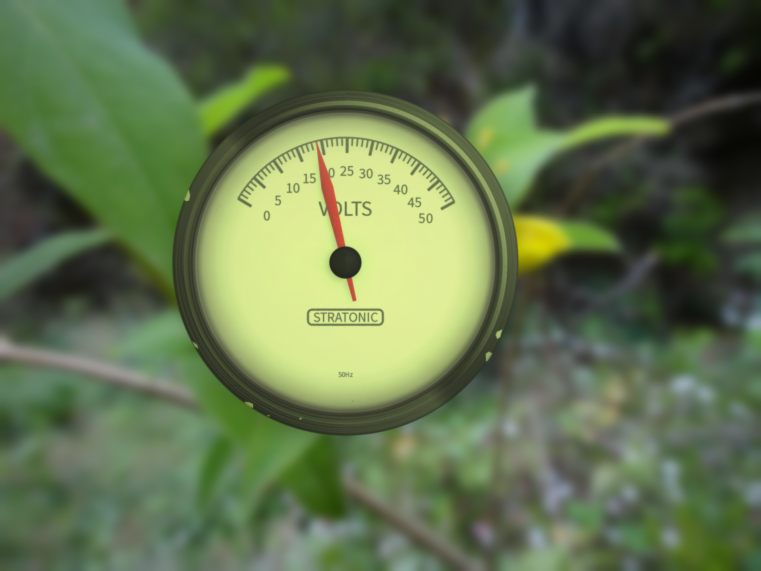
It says 19 V
